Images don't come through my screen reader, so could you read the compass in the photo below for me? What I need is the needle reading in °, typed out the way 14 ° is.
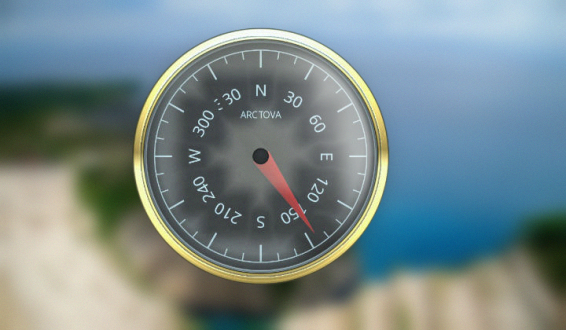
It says 145 °
